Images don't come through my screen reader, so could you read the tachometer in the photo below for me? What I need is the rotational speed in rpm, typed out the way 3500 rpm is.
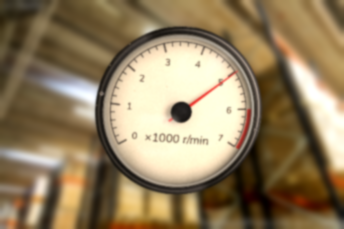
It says 5000 rpm
